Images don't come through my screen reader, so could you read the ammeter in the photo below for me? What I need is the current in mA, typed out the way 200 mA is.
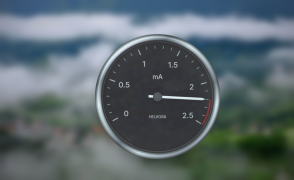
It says 2.2 mA
